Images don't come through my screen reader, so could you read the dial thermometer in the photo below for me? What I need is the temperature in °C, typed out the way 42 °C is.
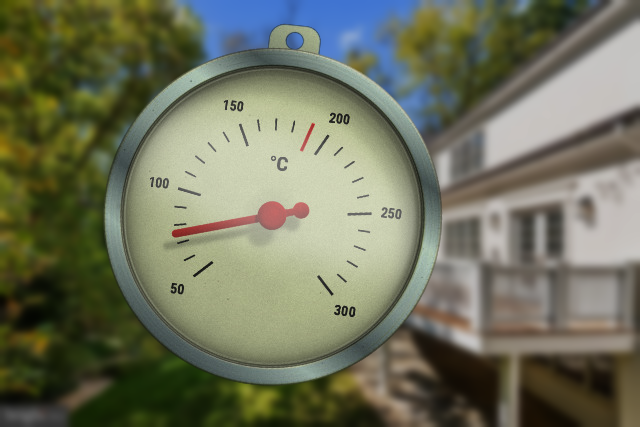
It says 75 °C
